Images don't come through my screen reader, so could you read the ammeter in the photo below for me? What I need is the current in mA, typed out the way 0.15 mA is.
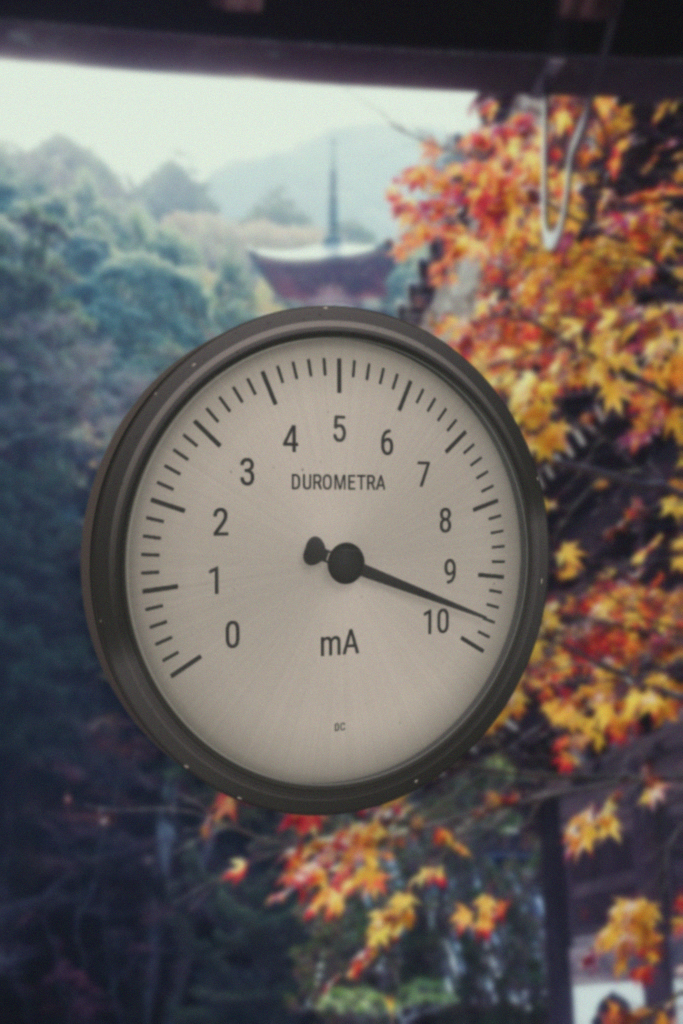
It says 9.6 mA
